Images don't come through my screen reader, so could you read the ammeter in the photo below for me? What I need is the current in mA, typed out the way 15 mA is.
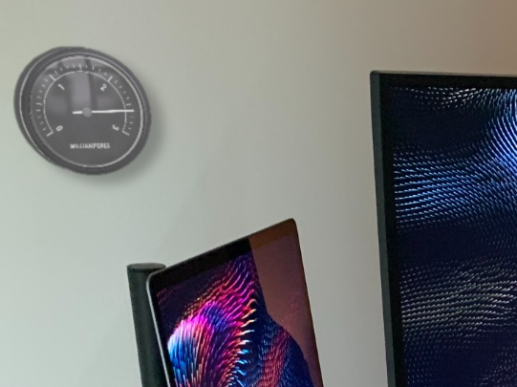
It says 2.6 mA
